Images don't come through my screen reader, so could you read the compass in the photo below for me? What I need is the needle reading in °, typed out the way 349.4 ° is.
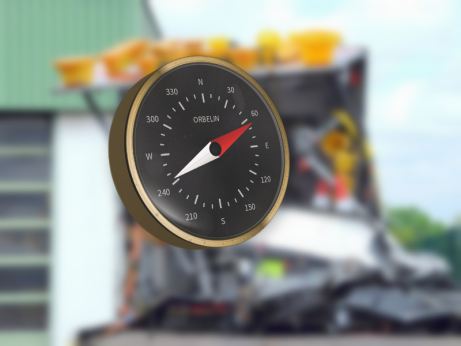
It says 65 °
